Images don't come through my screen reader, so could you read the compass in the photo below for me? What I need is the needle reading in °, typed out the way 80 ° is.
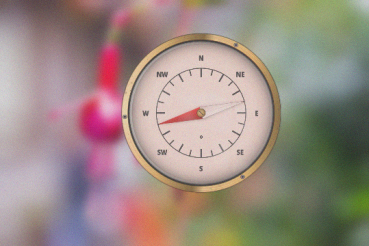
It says 255 °
